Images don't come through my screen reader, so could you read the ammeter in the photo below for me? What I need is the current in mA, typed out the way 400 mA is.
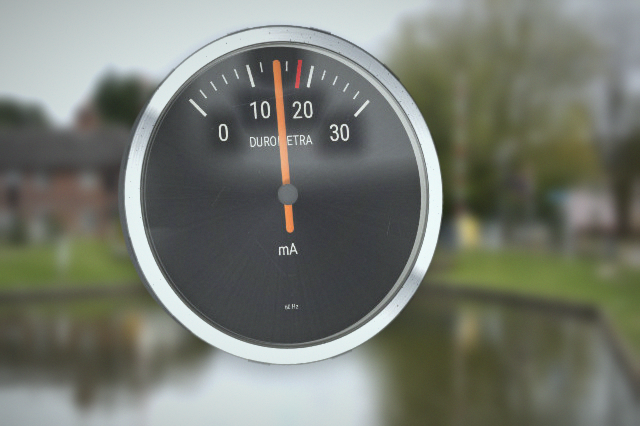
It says 14 mA
